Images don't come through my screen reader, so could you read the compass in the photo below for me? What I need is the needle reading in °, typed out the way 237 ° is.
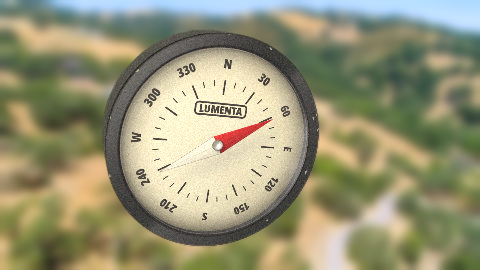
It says 60 °
